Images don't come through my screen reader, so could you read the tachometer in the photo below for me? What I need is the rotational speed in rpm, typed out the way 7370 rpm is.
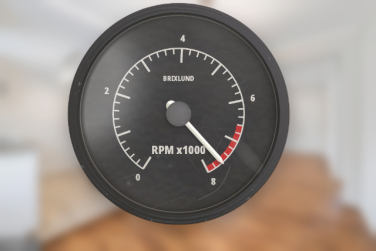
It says 7600 rpm
